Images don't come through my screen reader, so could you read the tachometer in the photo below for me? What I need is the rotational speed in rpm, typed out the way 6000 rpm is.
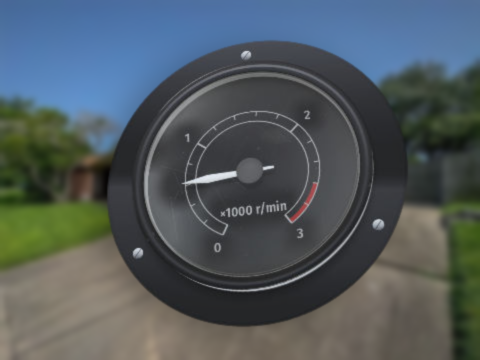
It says 600 rpm
